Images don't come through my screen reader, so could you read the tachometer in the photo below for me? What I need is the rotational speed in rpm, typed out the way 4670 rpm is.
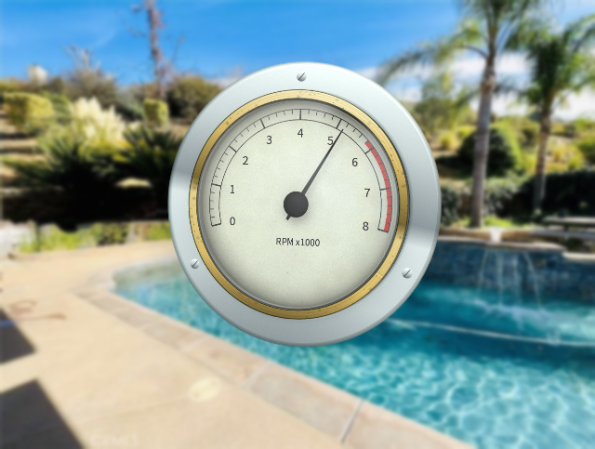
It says 5200 rpm
